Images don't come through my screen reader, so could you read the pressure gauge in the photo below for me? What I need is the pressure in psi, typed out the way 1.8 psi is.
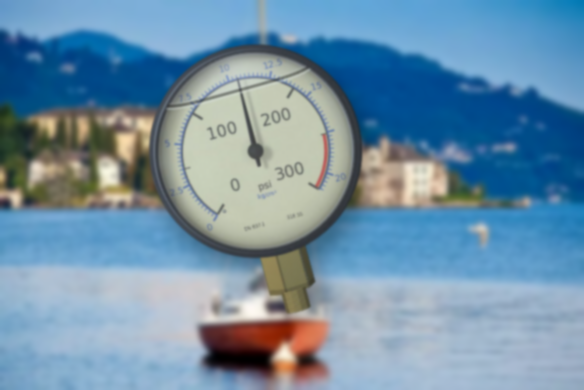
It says 150 psi
